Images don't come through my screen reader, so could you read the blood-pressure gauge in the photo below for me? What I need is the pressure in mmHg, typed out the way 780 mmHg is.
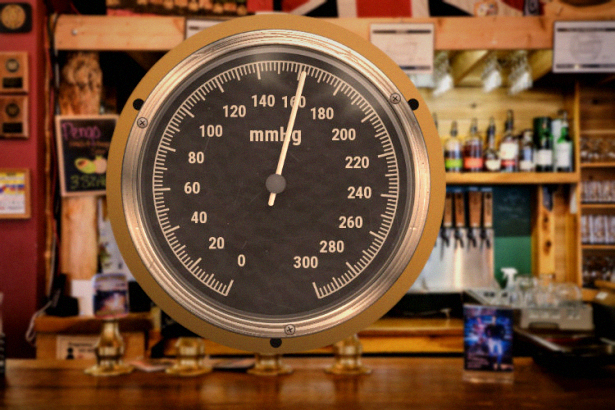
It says 162 mmHg
